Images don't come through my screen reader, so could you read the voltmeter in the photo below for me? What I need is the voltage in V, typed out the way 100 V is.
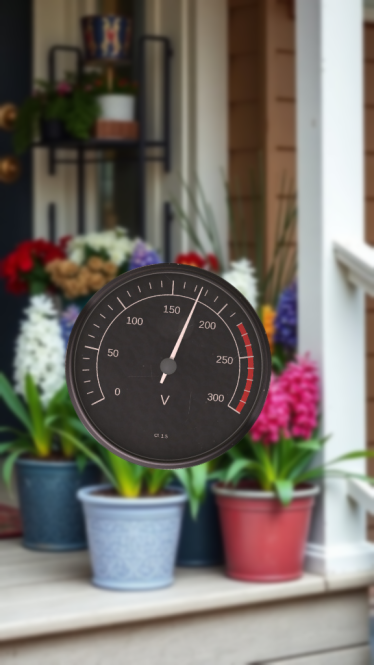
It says 175 V
